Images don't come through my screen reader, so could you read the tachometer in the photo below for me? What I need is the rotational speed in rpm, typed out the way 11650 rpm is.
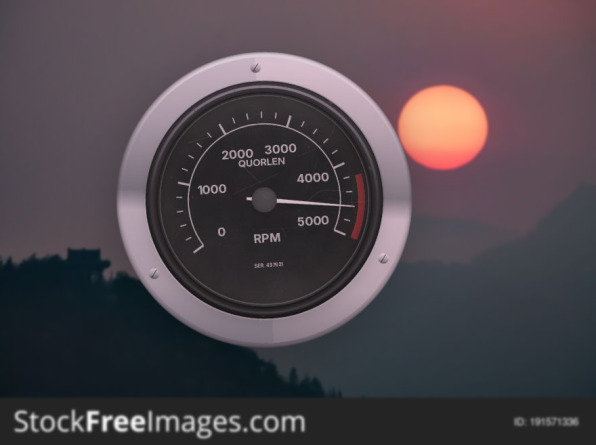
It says 4600 rpm
